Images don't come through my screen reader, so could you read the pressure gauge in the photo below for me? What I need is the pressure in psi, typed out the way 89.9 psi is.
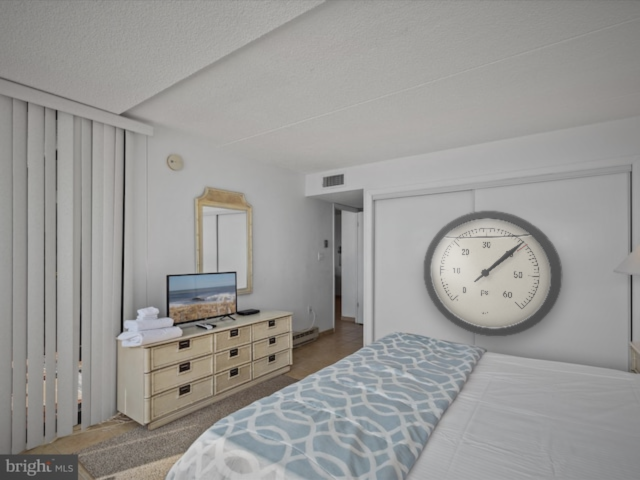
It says 40 psi
